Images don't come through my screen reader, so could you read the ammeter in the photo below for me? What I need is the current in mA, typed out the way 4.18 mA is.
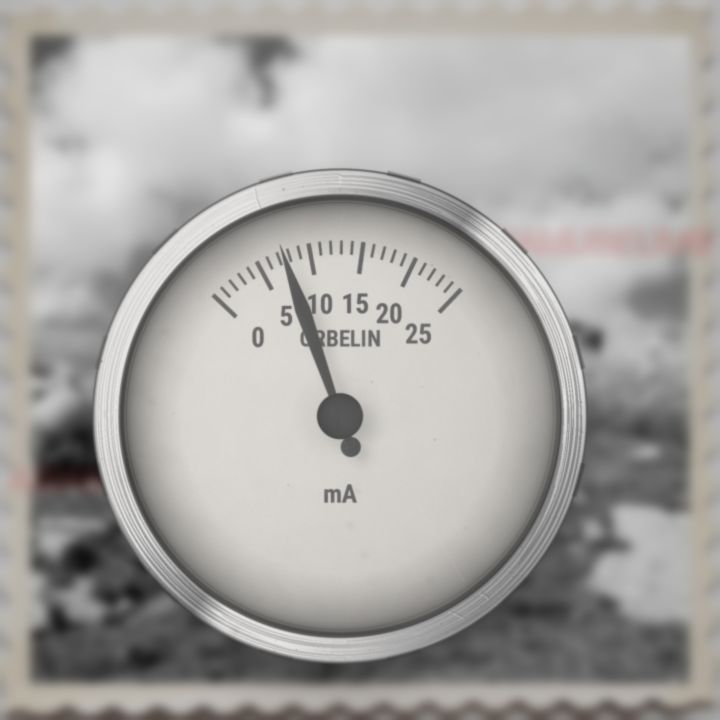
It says 7.5 mA
